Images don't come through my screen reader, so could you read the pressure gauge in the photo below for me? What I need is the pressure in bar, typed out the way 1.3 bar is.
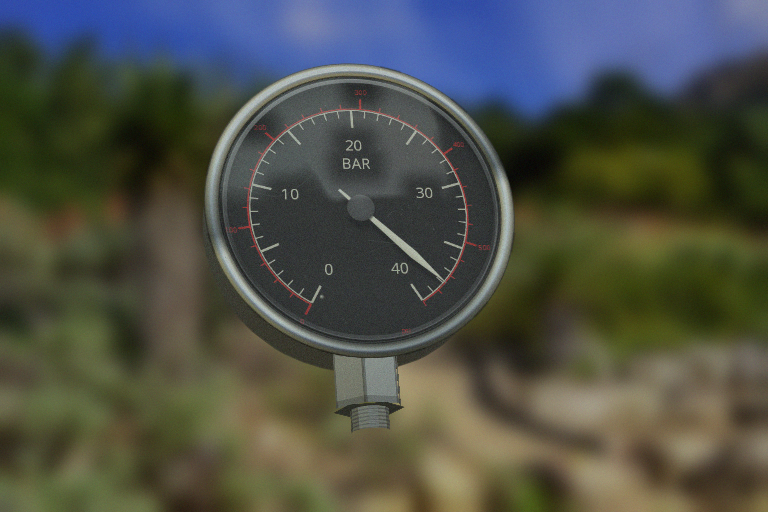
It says 38 bar
